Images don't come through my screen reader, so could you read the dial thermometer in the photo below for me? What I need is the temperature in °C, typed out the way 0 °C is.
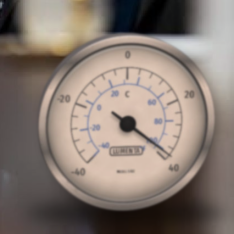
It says 38 °C
